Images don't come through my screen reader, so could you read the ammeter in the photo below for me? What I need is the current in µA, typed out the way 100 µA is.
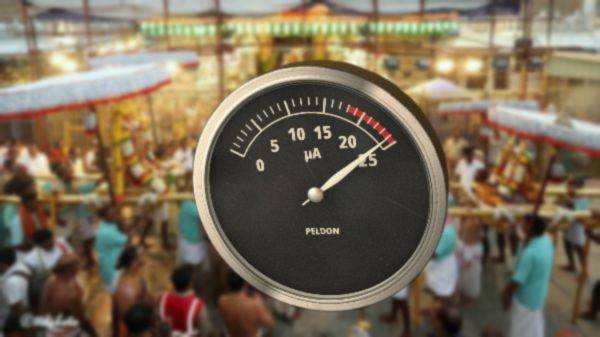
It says 24 µA
